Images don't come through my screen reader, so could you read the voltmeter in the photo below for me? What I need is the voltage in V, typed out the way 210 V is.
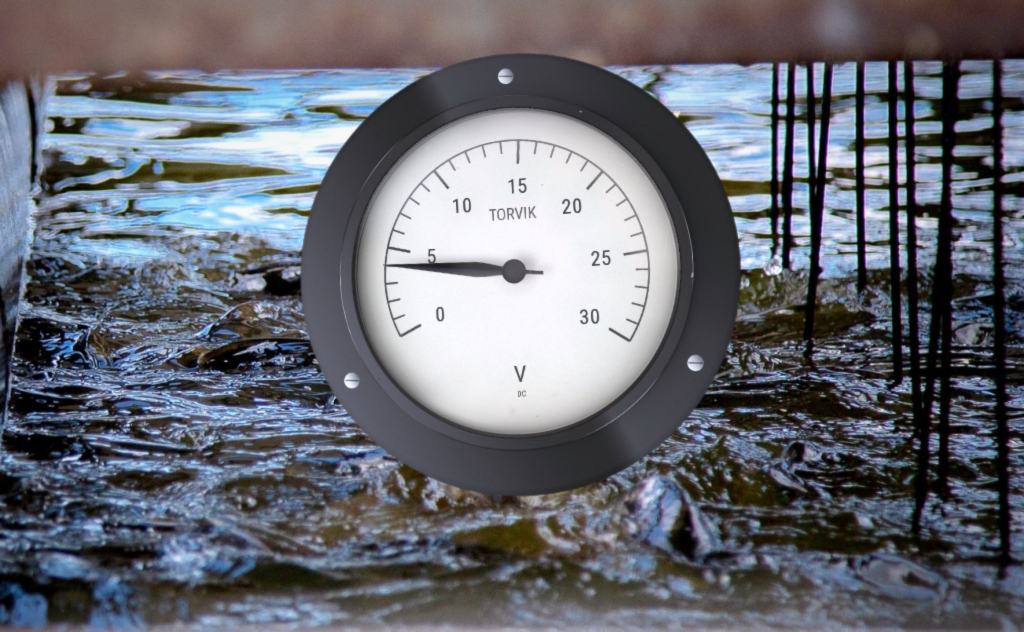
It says 4 V
